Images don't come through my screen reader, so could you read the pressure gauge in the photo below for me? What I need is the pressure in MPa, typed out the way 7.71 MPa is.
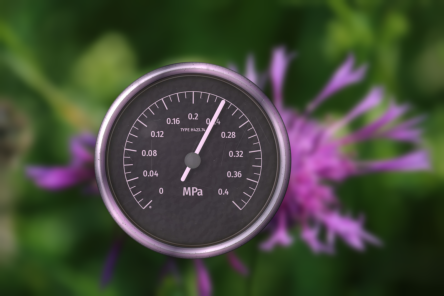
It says 0.24 MPa
